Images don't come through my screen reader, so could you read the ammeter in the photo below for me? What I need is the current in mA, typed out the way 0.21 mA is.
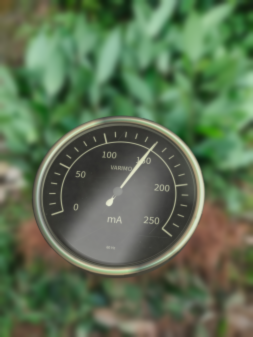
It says 150 mA
